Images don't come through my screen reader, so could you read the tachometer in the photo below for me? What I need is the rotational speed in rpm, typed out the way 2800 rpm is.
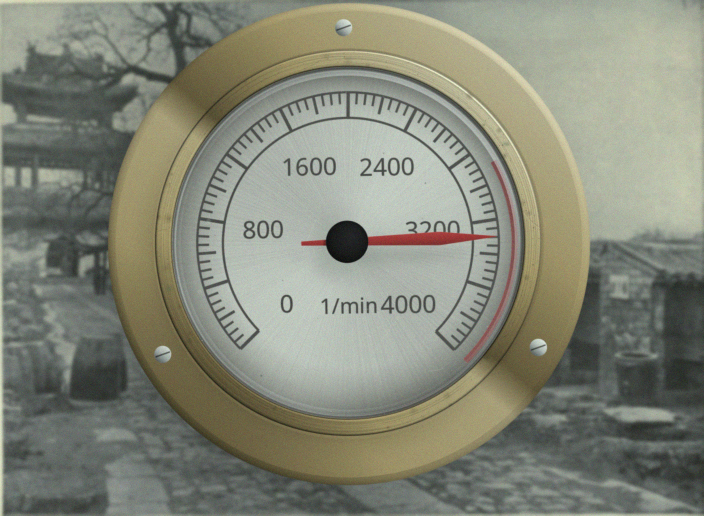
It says 3300 rpm
